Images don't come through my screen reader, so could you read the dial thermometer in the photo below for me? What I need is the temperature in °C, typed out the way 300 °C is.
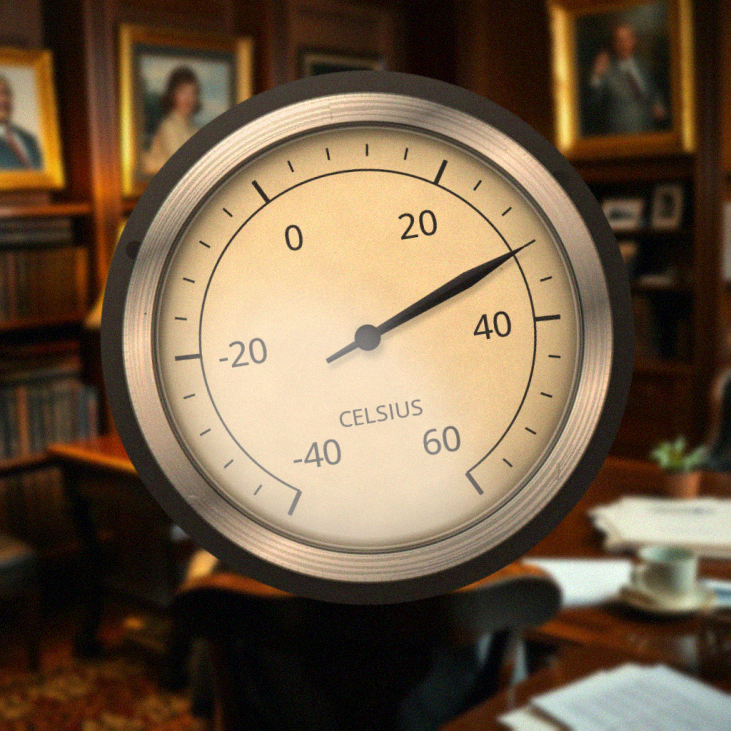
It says 32 °C
